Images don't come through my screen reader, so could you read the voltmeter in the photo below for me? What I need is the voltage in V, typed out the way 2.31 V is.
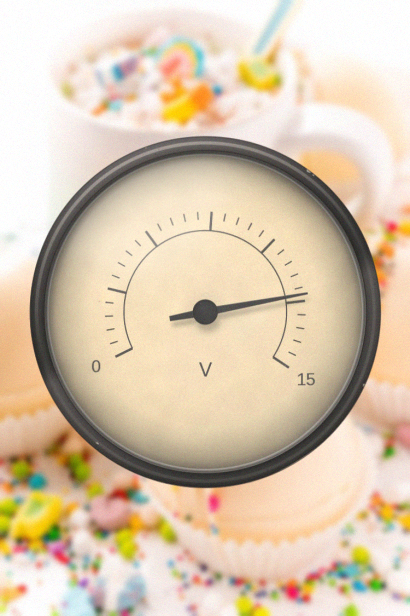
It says 12.25 V
